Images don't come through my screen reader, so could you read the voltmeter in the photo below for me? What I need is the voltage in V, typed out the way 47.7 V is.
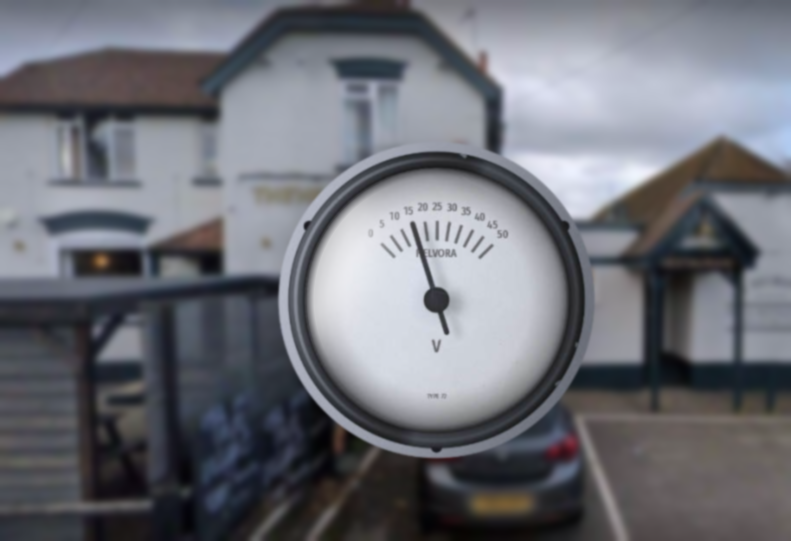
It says 15 V
